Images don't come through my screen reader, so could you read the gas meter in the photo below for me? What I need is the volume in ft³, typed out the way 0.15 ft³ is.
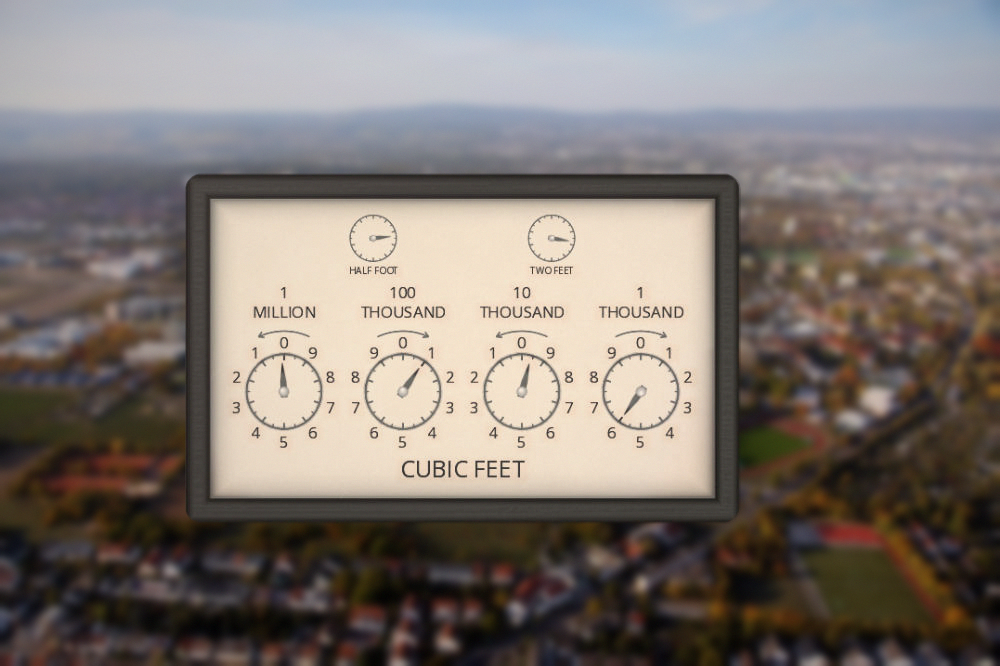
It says 9600 ft³
